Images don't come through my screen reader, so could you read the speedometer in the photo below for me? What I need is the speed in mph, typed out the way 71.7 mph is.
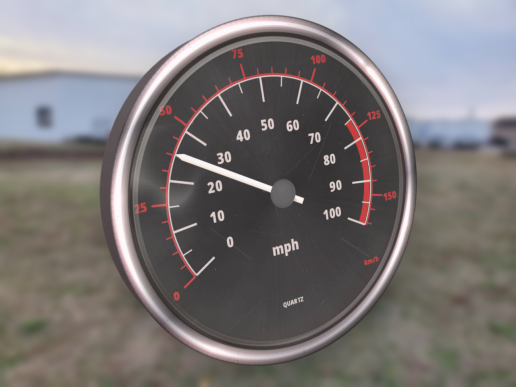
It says 25 mph
